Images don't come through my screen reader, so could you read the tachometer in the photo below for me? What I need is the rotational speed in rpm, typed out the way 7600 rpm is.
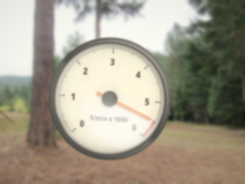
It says 5500 rpm
